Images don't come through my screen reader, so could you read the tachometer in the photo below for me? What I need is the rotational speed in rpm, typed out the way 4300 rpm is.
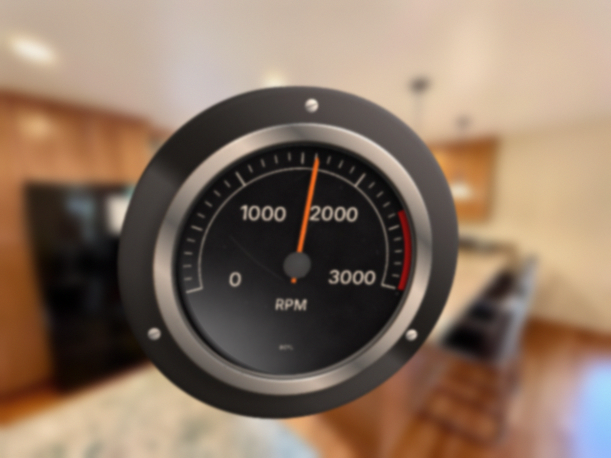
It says 1600 rpm
